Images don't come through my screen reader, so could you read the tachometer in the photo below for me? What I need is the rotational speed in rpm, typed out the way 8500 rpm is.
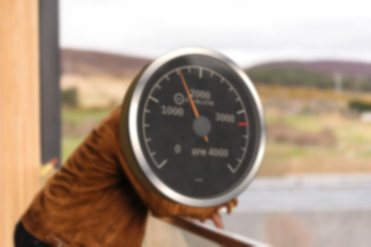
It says 1600 rpm
